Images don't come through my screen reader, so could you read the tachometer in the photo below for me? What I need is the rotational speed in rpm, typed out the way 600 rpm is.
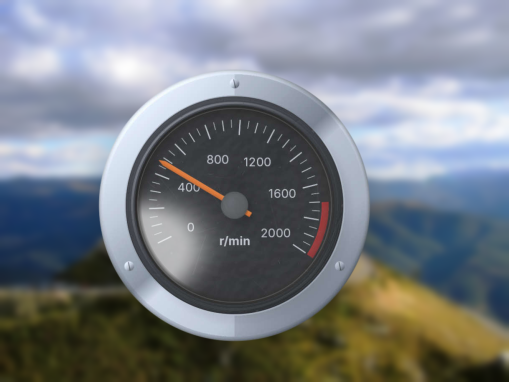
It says 475 rpm
